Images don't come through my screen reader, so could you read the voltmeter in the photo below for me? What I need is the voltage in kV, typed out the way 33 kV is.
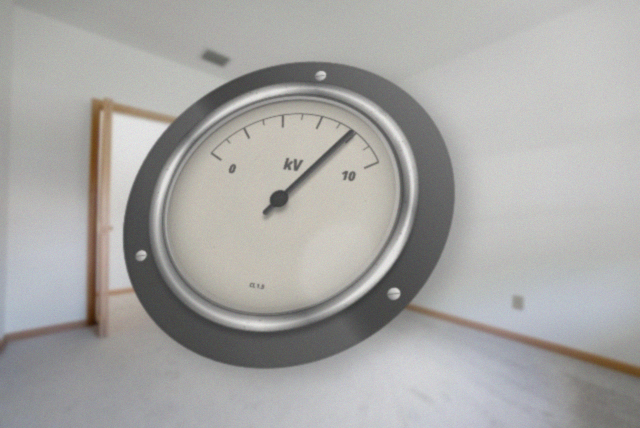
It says 8 kV
